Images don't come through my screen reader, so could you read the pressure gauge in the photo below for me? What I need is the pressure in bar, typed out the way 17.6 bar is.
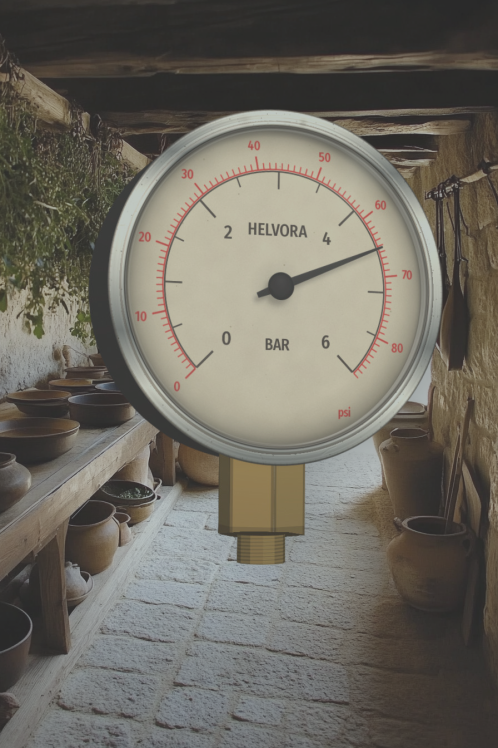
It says 4.5 bar
